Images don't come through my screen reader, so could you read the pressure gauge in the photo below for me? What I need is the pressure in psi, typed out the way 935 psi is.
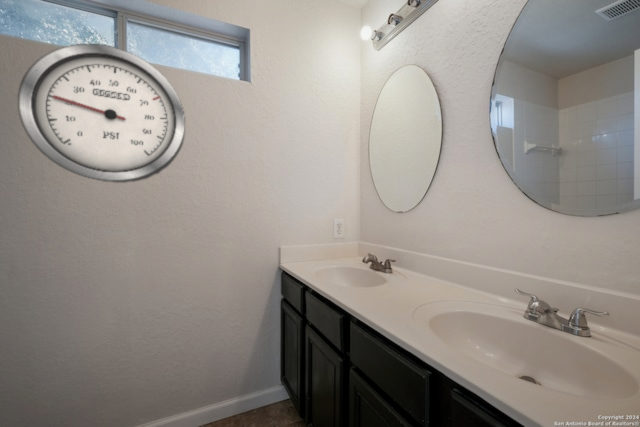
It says 20 psi
